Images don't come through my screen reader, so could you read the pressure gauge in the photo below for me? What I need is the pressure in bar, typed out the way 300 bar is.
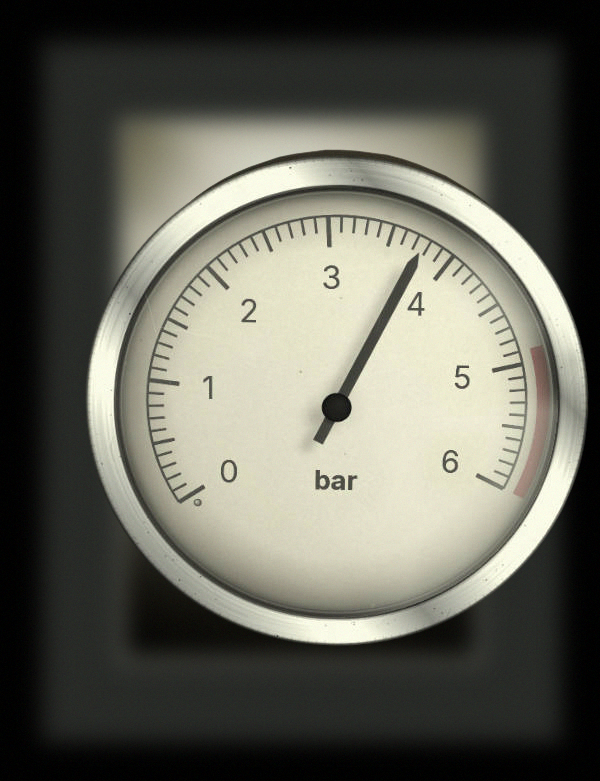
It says 3.75 bar
